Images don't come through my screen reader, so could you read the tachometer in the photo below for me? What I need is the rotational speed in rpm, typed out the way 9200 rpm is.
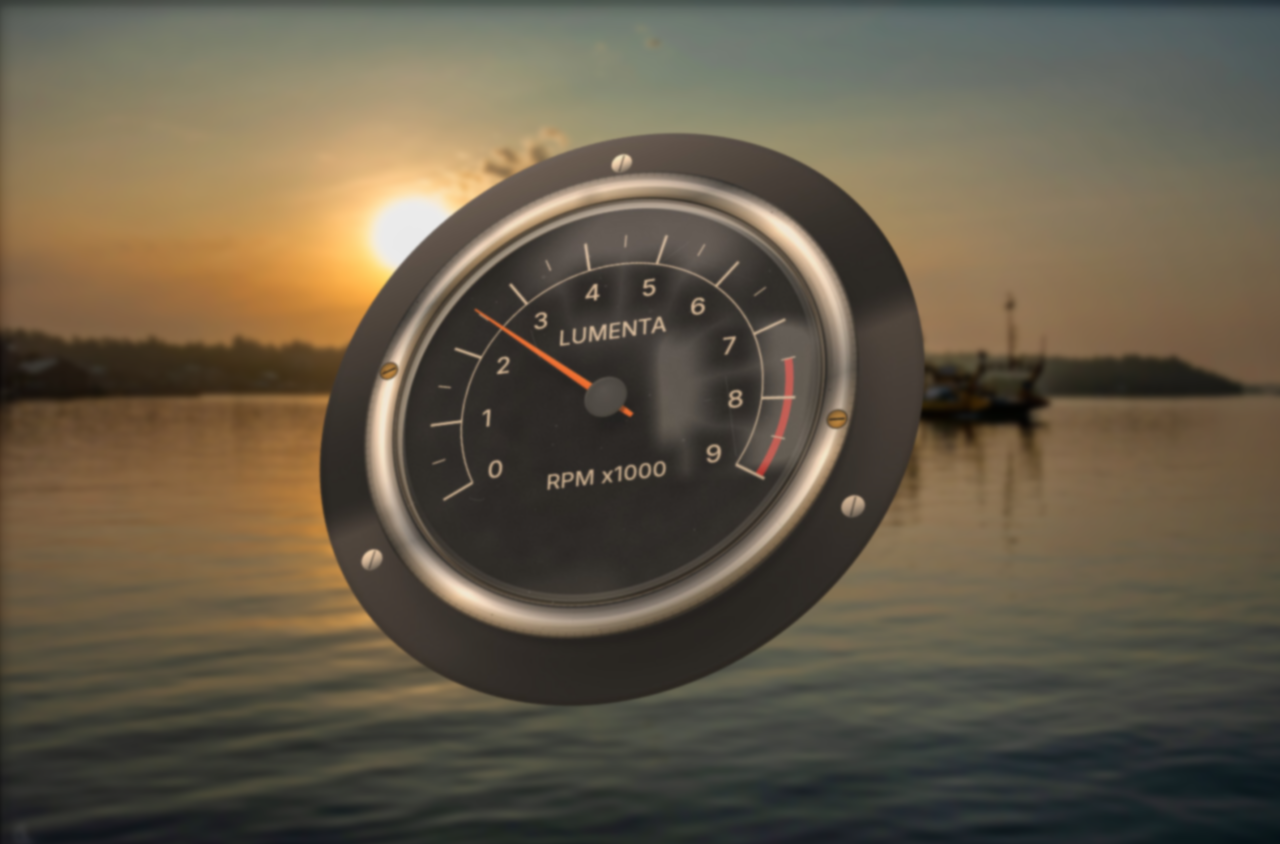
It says 2500 rpm
